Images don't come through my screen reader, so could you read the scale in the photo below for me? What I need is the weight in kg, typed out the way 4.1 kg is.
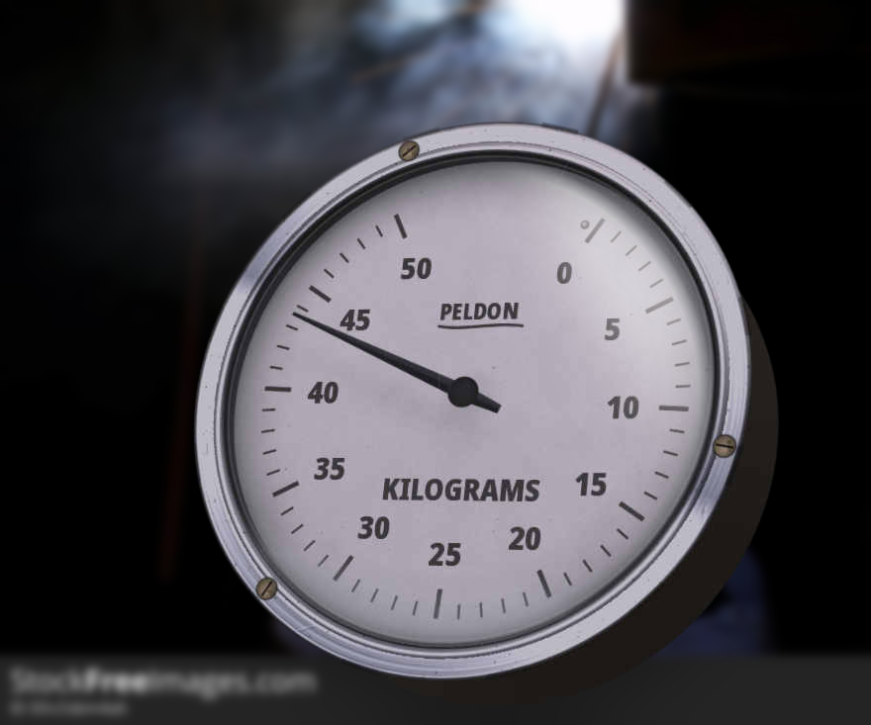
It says 43.5 kg
